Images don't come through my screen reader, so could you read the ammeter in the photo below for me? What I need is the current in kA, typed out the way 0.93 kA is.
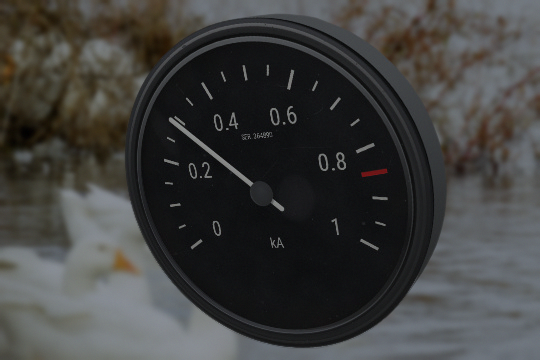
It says 0.3 kA
